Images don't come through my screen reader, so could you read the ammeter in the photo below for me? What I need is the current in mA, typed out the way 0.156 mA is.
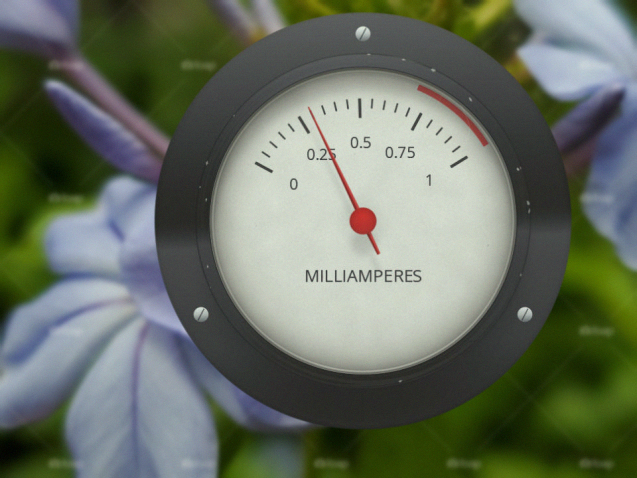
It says 0.3 mA
